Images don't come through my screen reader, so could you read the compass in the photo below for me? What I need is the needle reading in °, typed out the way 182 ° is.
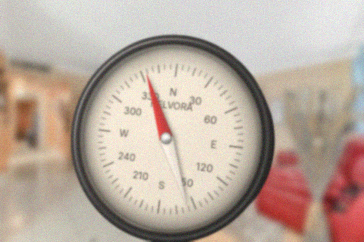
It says 335 °
